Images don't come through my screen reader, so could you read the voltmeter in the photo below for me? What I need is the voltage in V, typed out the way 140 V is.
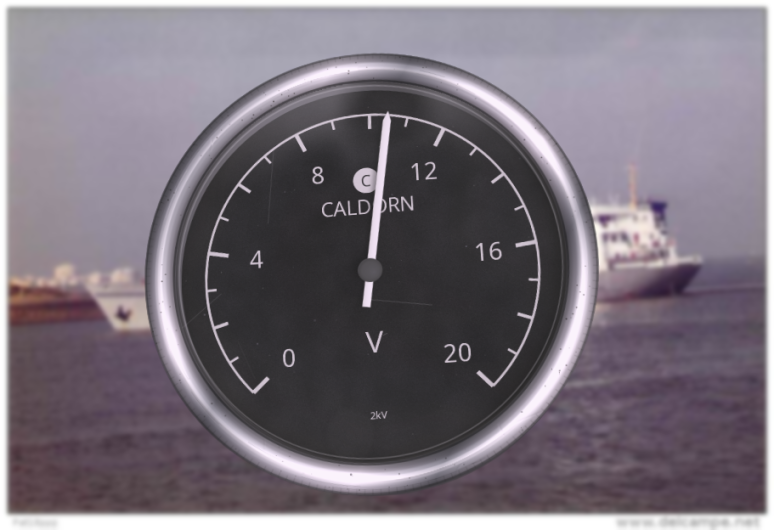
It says 10.5 V
